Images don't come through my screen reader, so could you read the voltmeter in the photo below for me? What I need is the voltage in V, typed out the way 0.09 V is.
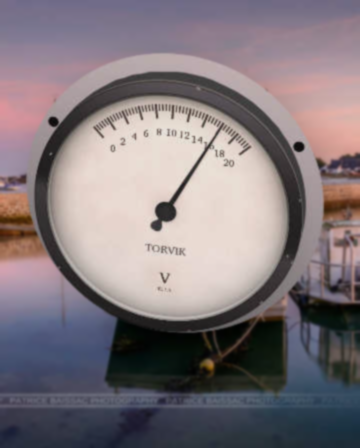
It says 16 V
